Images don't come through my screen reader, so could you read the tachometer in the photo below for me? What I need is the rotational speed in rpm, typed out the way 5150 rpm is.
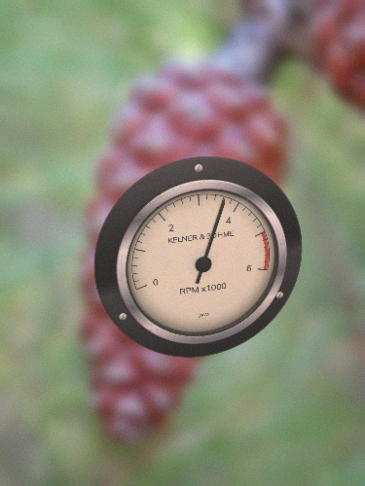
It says 3600 rpm
